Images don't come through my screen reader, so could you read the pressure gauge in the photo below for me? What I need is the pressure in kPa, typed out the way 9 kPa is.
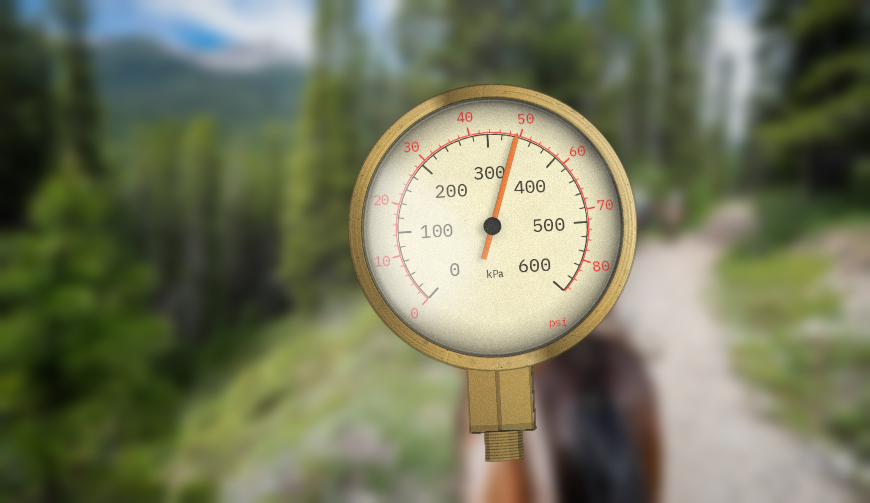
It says 340 kPa
